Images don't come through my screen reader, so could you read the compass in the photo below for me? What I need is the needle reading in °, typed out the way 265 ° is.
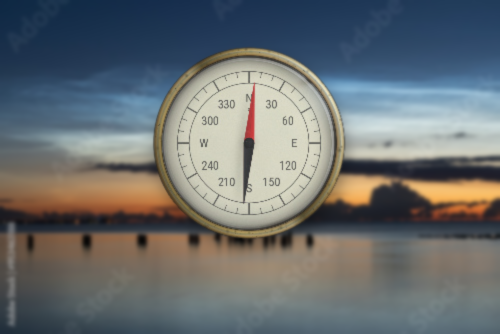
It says 5 °
